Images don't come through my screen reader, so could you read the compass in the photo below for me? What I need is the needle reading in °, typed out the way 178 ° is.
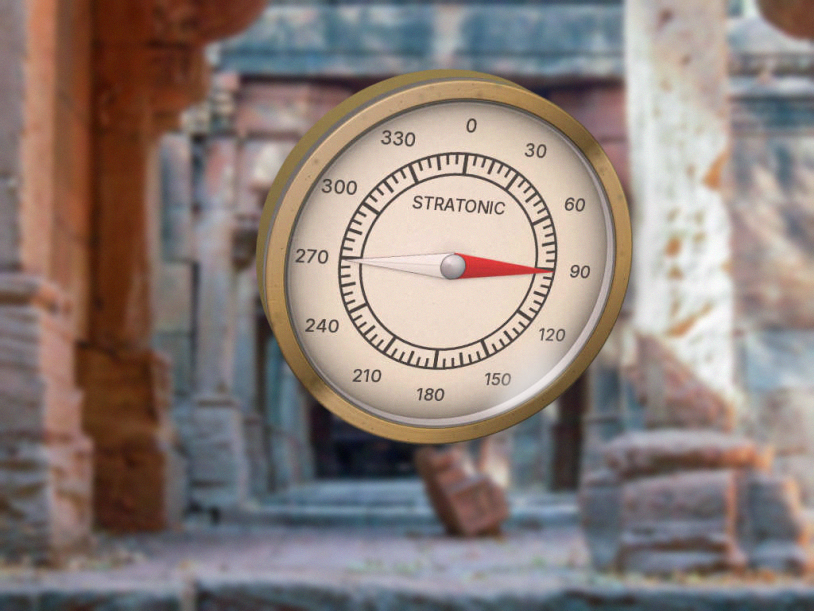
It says 90 °
